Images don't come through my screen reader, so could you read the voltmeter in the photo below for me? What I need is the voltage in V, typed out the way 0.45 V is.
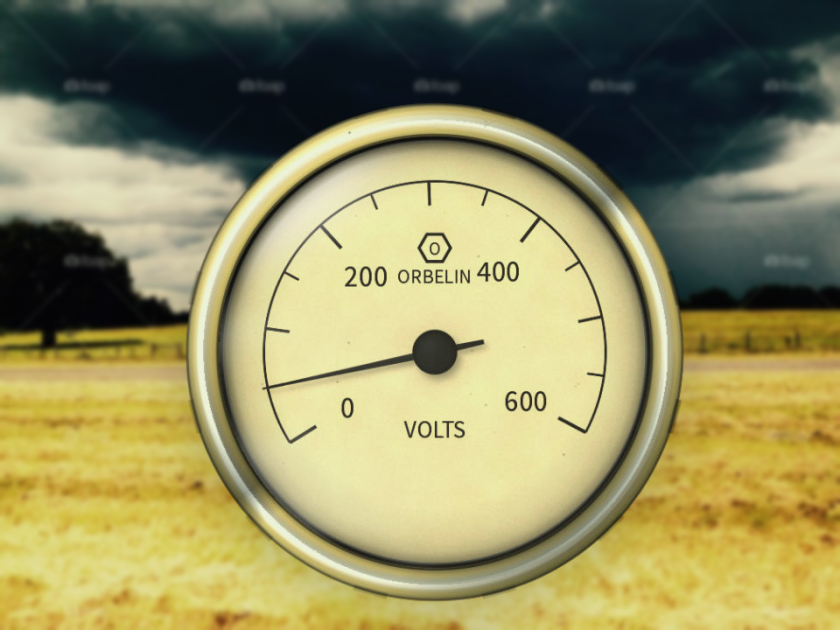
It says 50 V
